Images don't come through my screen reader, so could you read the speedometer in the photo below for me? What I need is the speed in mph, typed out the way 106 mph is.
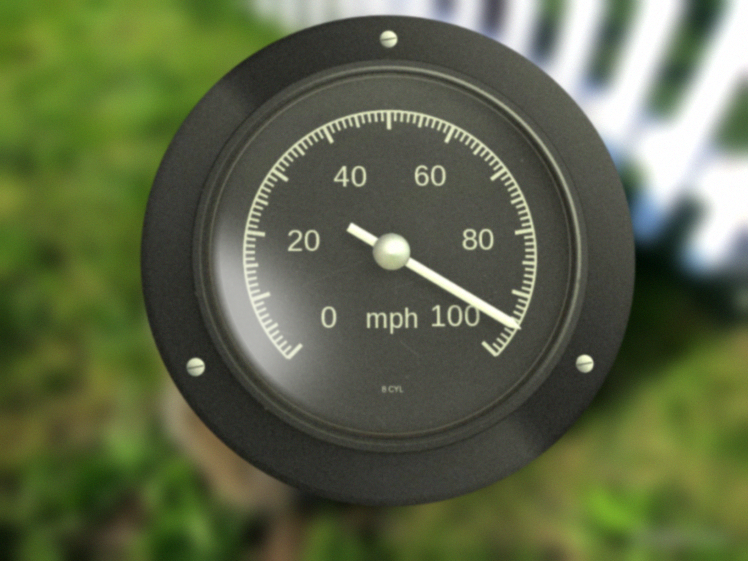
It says 95 mph
